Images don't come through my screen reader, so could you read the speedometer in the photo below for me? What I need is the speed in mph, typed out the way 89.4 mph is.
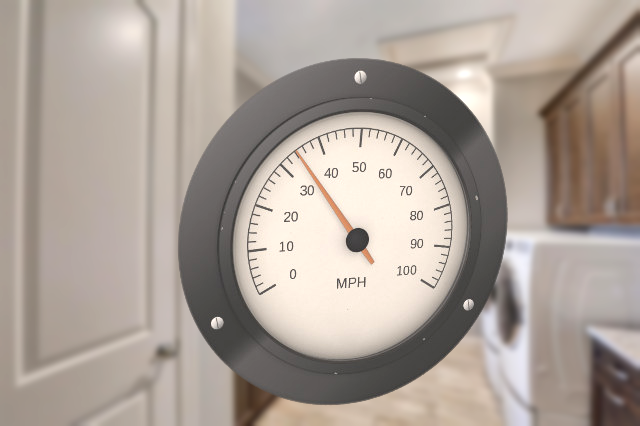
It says 34 mph
